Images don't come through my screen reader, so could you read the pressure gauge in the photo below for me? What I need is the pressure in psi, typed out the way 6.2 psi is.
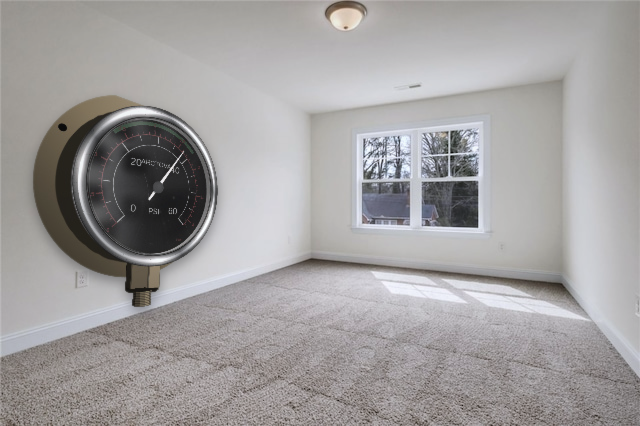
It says 37.5 psi
